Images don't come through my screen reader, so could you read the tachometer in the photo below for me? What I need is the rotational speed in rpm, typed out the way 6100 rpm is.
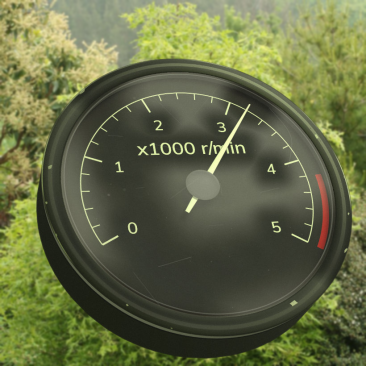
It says 3200 rpm
